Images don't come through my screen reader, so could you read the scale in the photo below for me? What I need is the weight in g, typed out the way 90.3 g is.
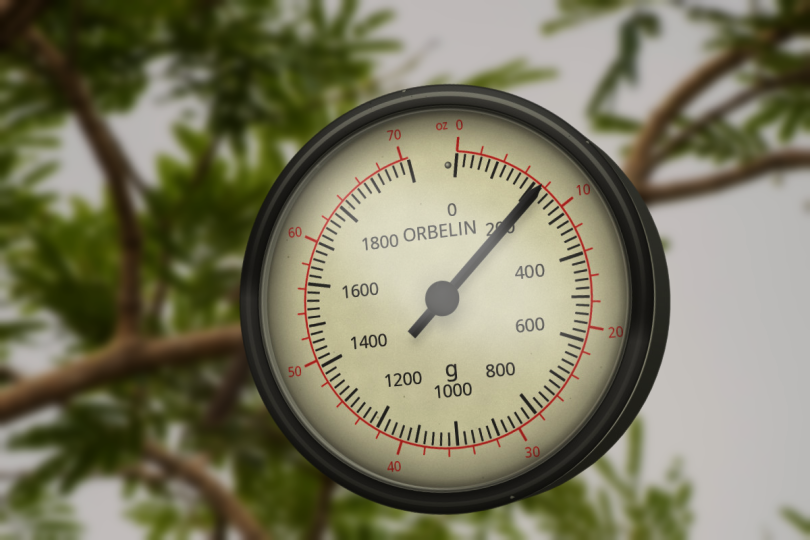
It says 220 g
